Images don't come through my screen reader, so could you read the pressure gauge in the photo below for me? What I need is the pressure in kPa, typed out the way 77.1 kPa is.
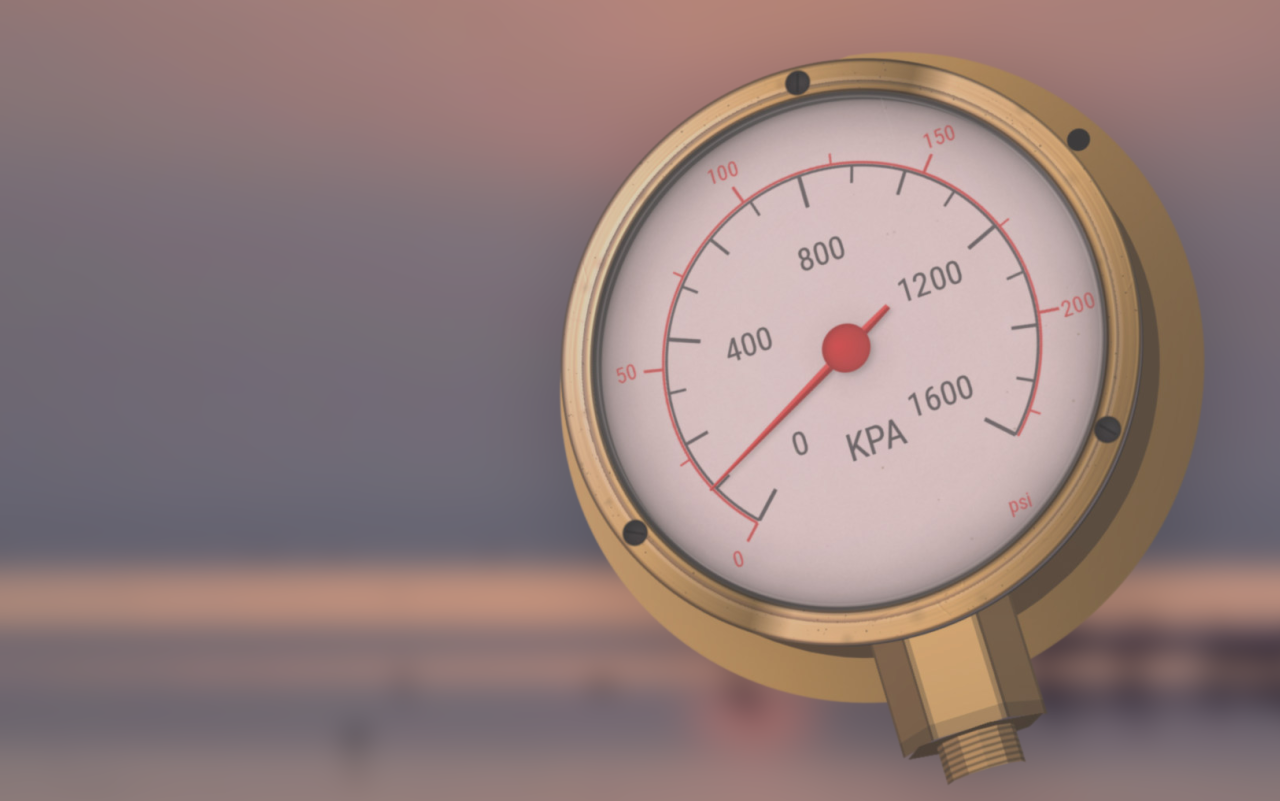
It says 100 kPa
